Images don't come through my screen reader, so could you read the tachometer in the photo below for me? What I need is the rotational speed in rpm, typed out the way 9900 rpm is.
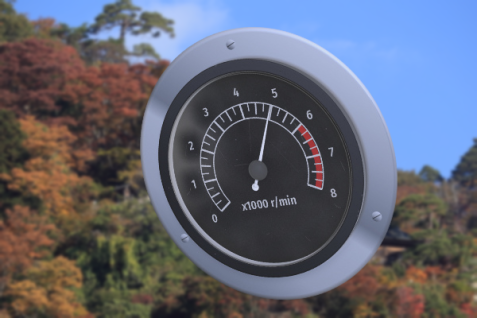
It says 5000 rpm
